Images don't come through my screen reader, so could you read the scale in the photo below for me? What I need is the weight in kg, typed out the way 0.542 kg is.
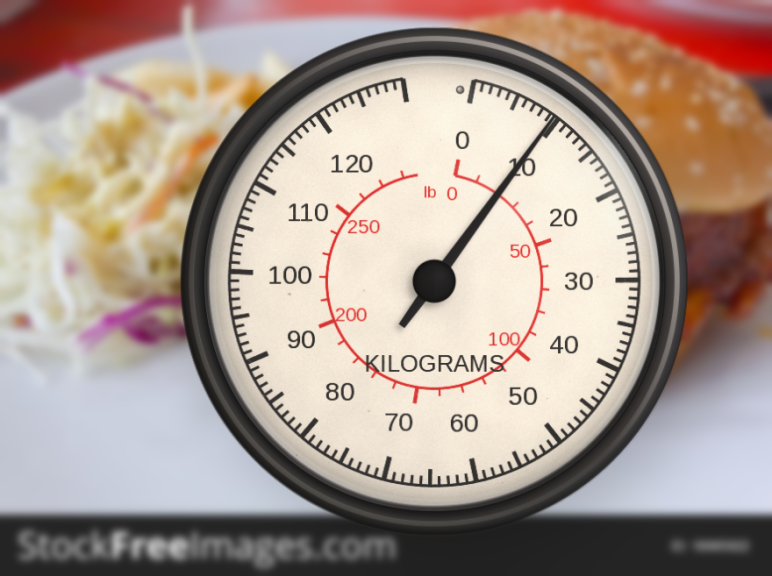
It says 9.5 kg
